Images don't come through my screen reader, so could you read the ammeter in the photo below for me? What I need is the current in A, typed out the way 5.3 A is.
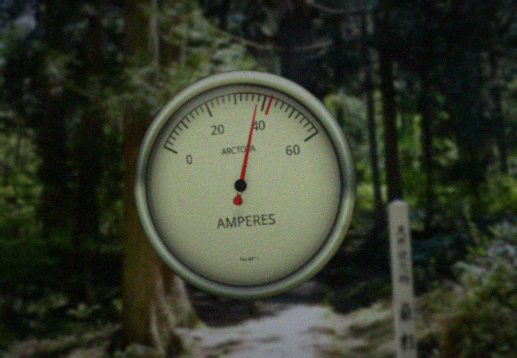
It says 38 A
